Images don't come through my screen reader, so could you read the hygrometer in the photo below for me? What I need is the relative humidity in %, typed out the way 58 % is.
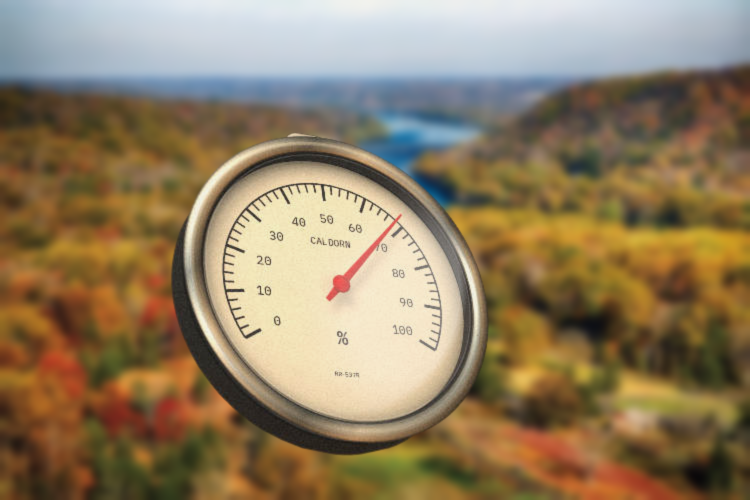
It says 68 %
